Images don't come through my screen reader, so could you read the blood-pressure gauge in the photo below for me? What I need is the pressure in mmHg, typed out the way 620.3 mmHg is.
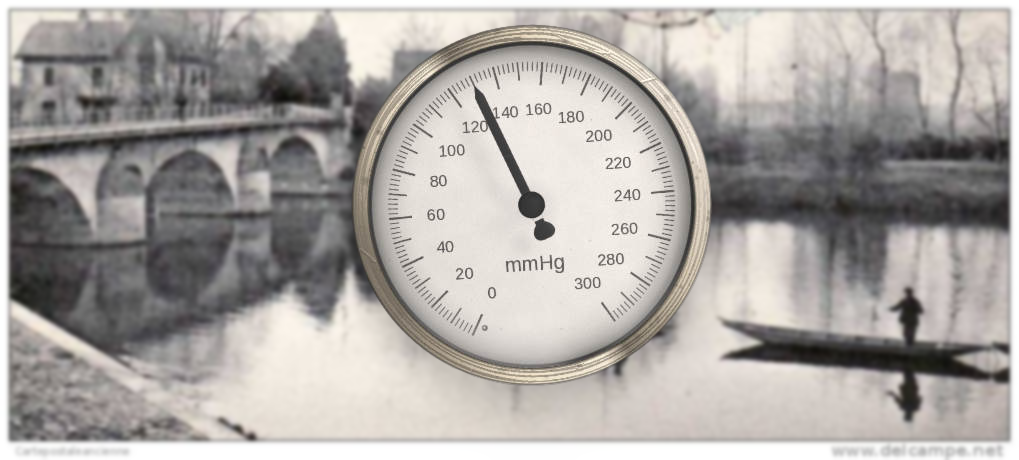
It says 130 mmHg
